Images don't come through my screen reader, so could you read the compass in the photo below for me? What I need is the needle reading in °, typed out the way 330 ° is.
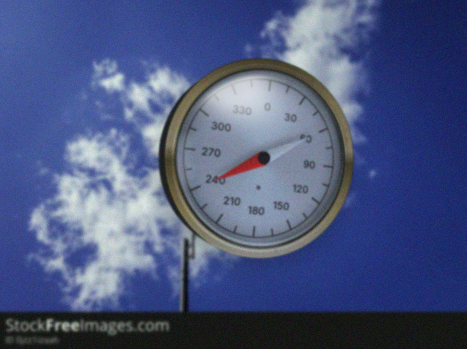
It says 240 °
